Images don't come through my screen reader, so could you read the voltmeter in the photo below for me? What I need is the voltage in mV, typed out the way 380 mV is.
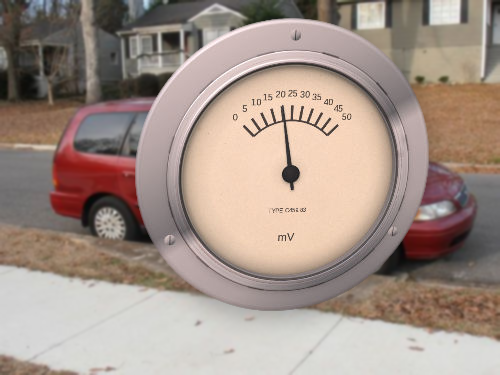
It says 20 mV
